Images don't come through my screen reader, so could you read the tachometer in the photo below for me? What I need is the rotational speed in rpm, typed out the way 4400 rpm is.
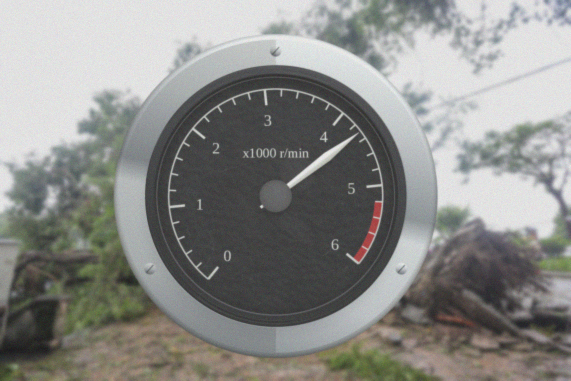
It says 4300 rpm
